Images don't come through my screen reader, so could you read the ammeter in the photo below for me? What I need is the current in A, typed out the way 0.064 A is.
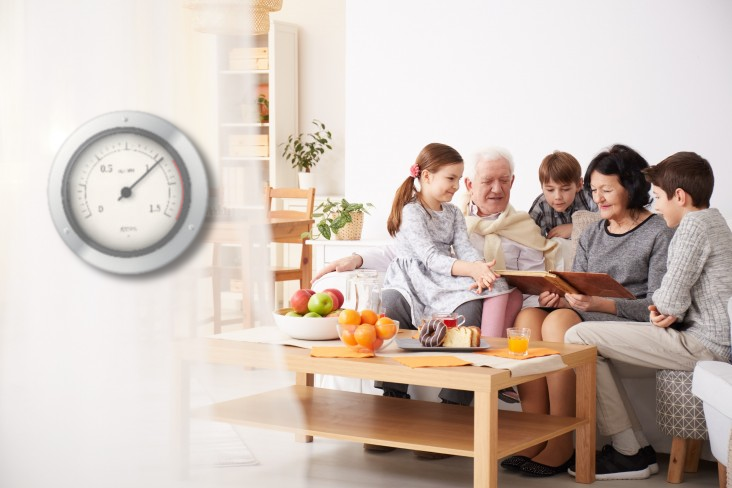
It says 1.05 A
